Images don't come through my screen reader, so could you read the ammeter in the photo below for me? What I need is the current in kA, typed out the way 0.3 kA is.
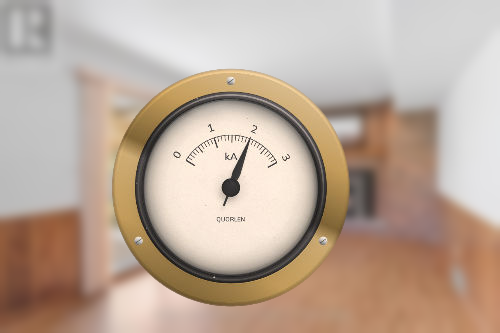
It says 2 kA
